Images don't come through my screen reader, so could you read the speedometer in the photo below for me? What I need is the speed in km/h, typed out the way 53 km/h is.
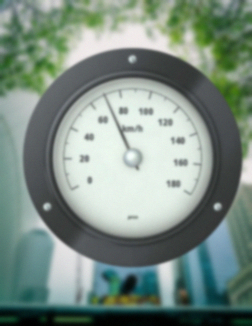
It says 70 km/h
